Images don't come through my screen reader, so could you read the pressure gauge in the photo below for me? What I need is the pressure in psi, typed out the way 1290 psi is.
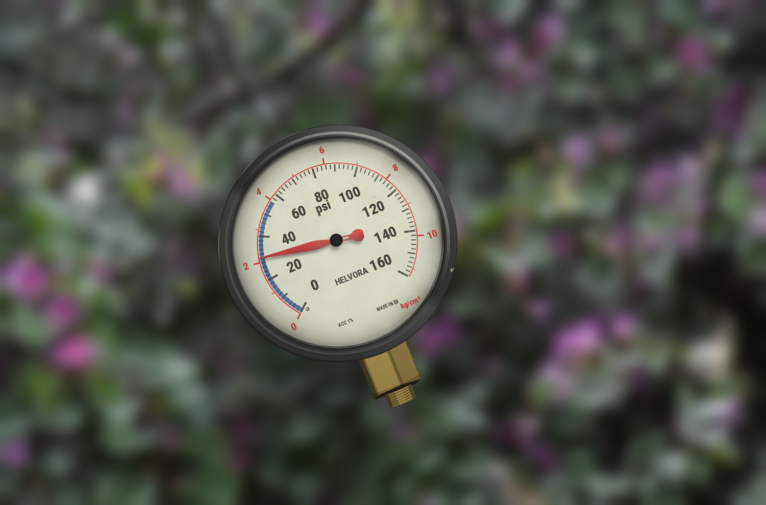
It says 30 psi
